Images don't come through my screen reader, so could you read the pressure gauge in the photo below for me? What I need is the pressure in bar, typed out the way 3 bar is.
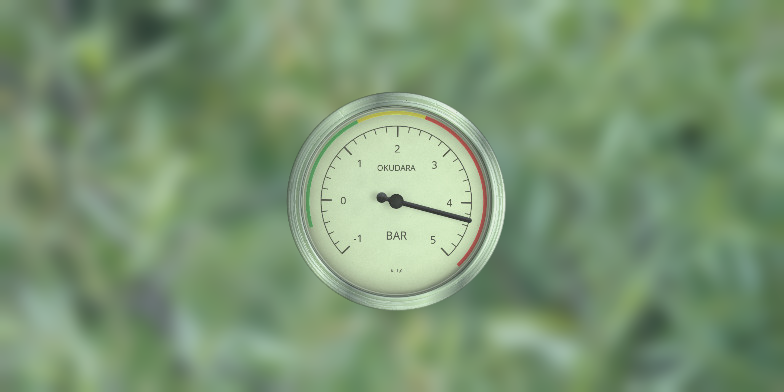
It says 4.3 bar
